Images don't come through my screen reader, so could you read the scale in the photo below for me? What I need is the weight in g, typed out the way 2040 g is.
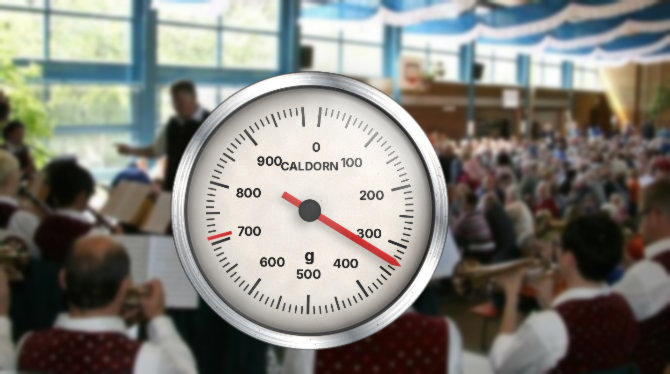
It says 330 g
